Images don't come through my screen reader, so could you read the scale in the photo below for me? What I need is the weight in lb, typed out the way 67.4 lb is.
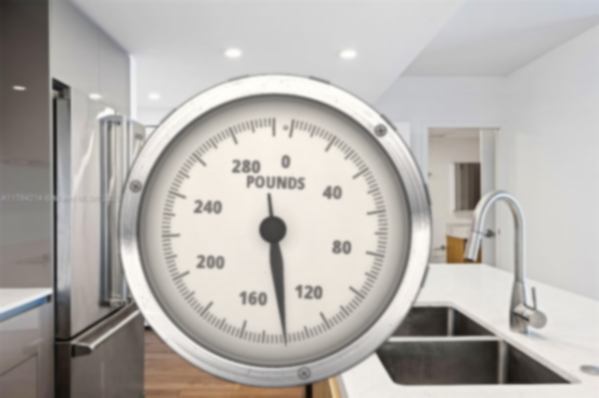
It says 140 lb
